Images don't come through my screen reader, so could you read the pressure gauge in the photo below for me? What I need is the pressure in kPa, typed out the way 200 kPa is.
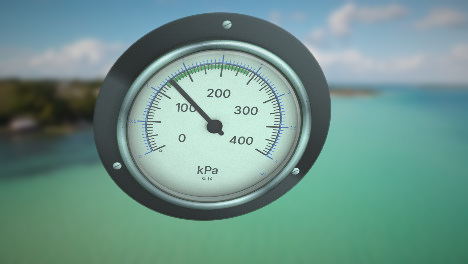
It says 125 kPa
